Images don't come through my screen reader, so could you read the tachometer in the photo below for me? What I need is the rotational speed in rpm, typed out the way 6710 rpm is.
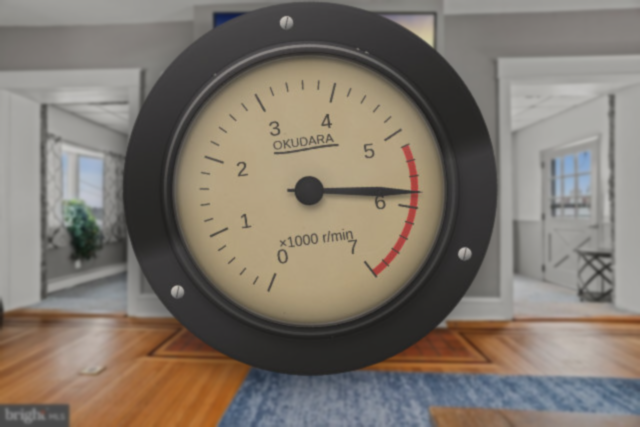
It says 5800 rpm
